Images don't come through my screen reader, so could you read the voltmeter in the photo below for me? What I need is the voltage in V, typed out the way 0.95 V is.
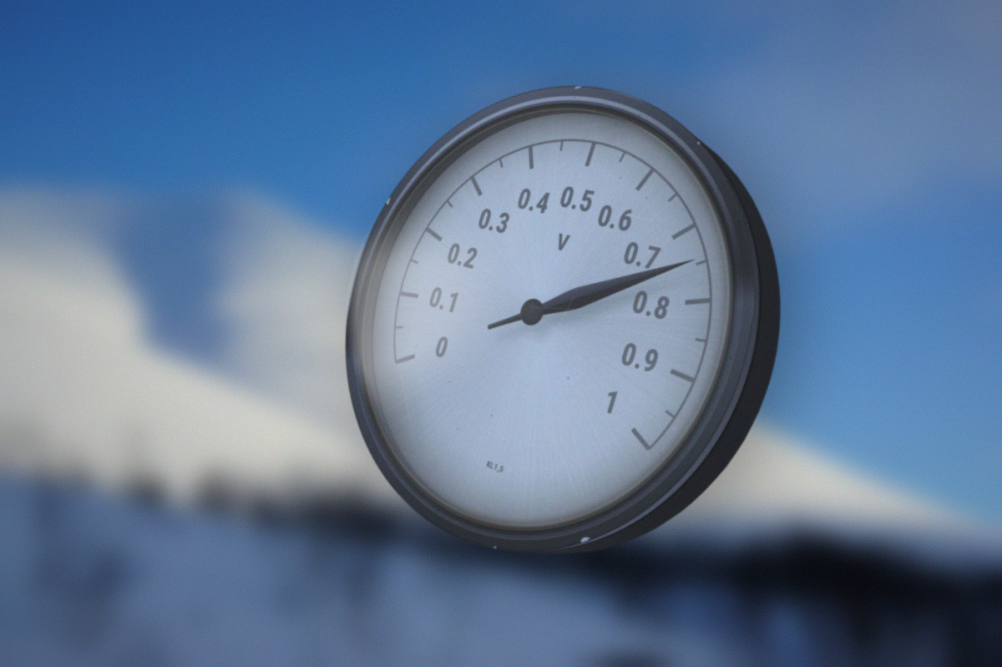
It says 0.75 V
